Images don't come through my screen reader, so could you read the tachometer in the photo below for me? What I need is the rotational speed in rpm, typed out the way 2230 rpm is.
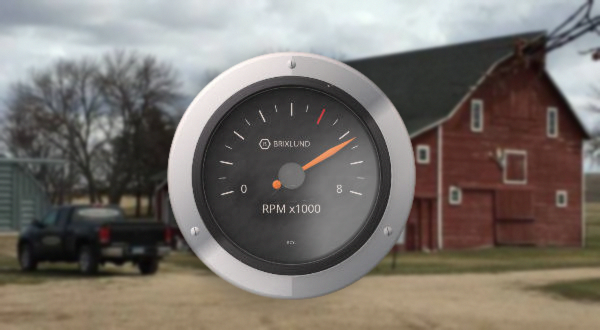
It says 6250 rpm
